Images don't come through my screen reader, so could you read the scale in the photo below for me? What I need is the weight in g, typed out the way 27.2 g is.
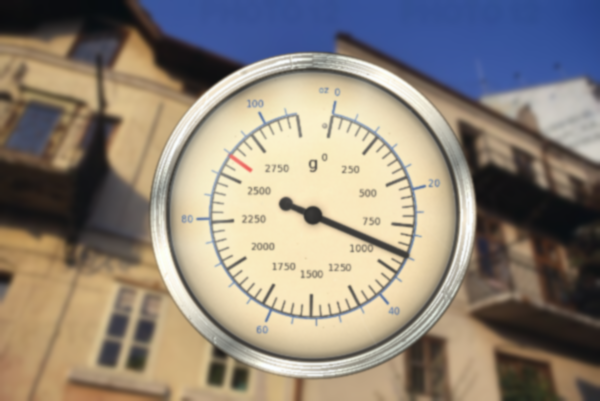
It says 900 g
